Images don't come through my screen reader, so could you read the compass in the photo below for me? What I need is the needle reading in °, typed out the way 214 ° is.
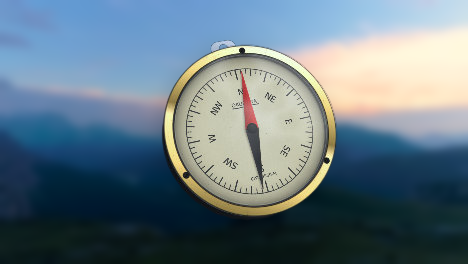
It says 5 °
